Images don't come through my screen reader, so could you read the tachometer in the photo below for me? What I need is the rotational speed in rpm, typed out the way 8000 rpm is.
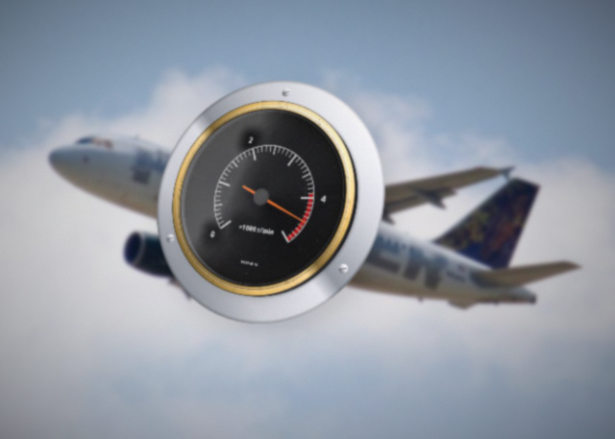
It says 4500 rpm
